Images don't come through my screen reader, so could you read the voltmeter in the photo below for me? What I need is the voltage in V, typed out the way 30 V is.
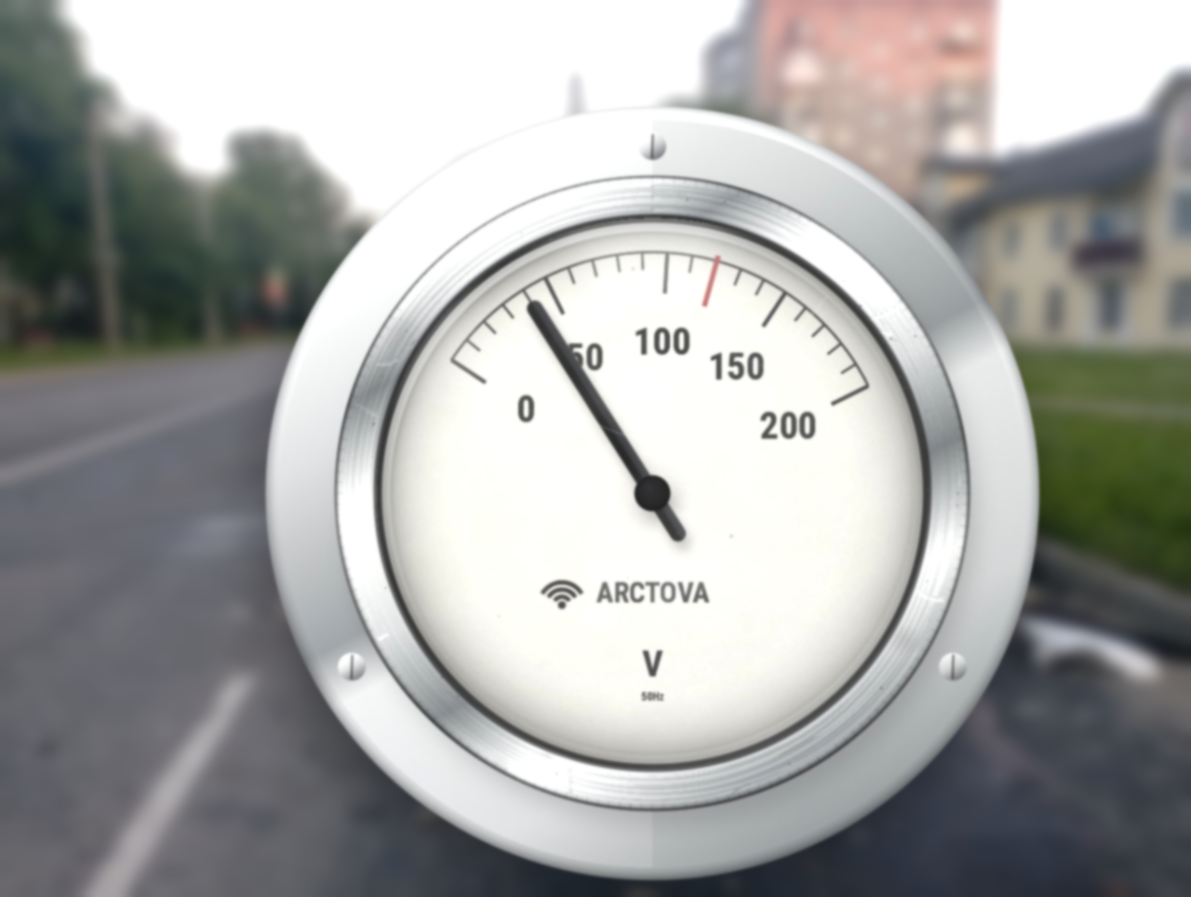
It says 40 V
